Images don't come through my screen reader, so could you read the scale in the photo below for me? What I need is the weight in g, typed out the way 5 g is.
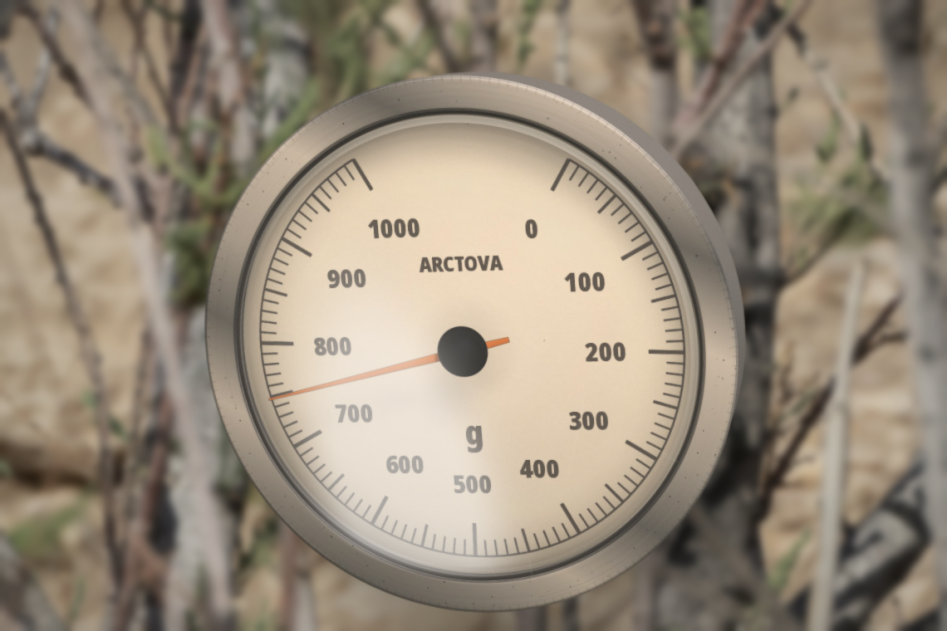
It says 750 g
